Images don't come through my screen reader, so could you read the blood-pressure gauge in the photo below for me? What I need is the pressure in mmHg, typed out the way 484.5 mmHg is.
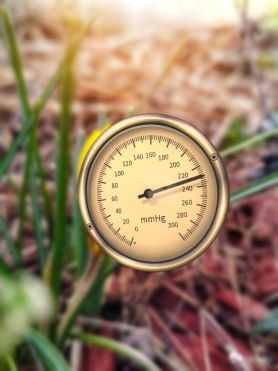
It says 230 mmHg
